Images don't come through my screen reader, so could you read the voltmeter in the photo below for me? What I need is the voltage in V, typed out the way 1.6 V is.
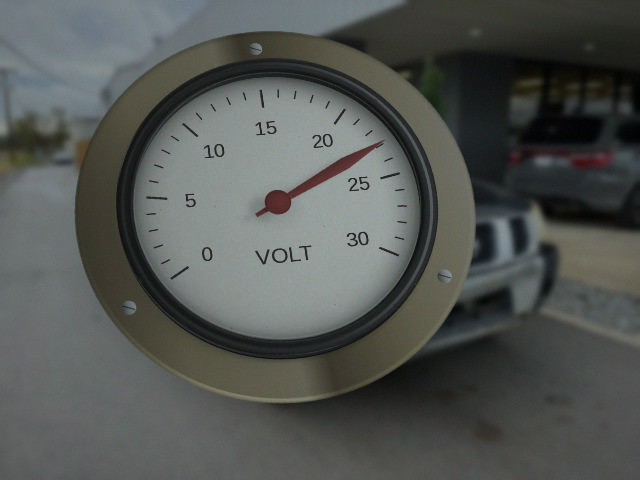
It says 23 V
